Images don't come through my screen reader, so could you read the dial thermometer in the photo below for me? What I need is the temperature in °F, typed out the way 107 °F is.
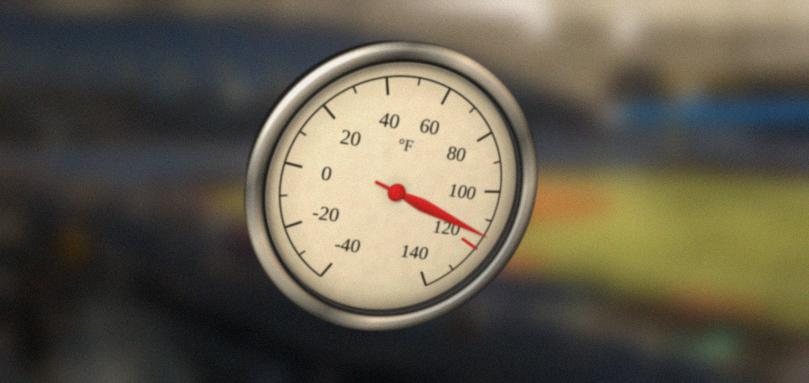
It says 115 °F
